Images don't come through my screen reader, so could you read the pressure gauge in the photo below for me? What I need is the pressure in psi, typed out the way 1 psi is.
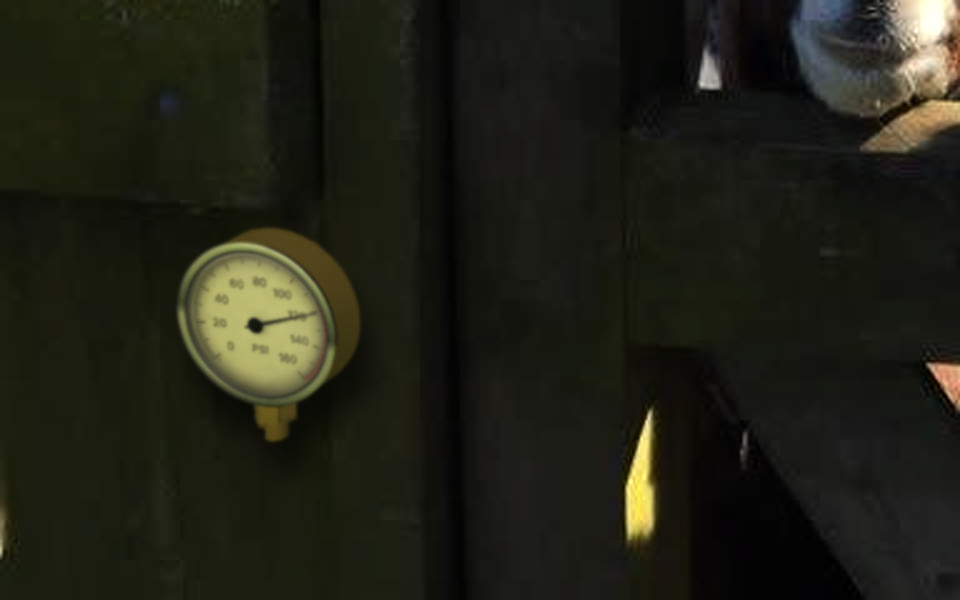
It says 120 psi
